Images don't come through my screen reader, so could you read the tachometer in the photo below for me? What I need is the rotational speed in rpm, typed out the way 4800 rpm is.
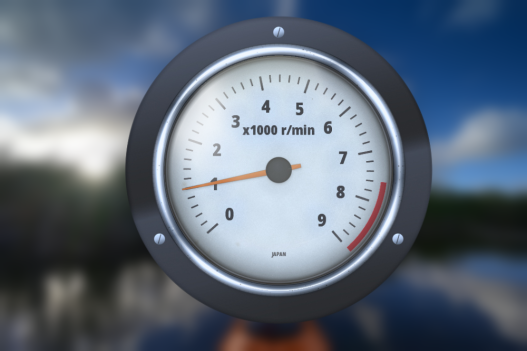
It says 1000 rpm
